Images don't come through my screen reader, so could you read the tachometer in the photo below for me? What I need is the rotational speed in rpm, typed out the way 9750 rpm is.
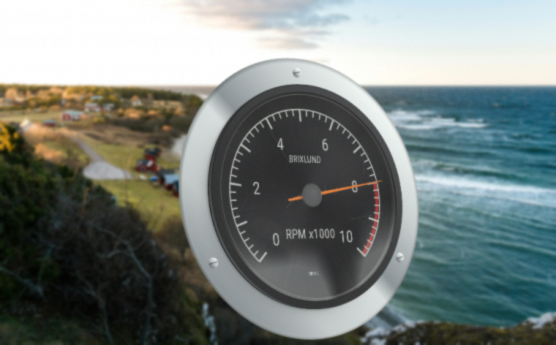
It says 8000 rpm
